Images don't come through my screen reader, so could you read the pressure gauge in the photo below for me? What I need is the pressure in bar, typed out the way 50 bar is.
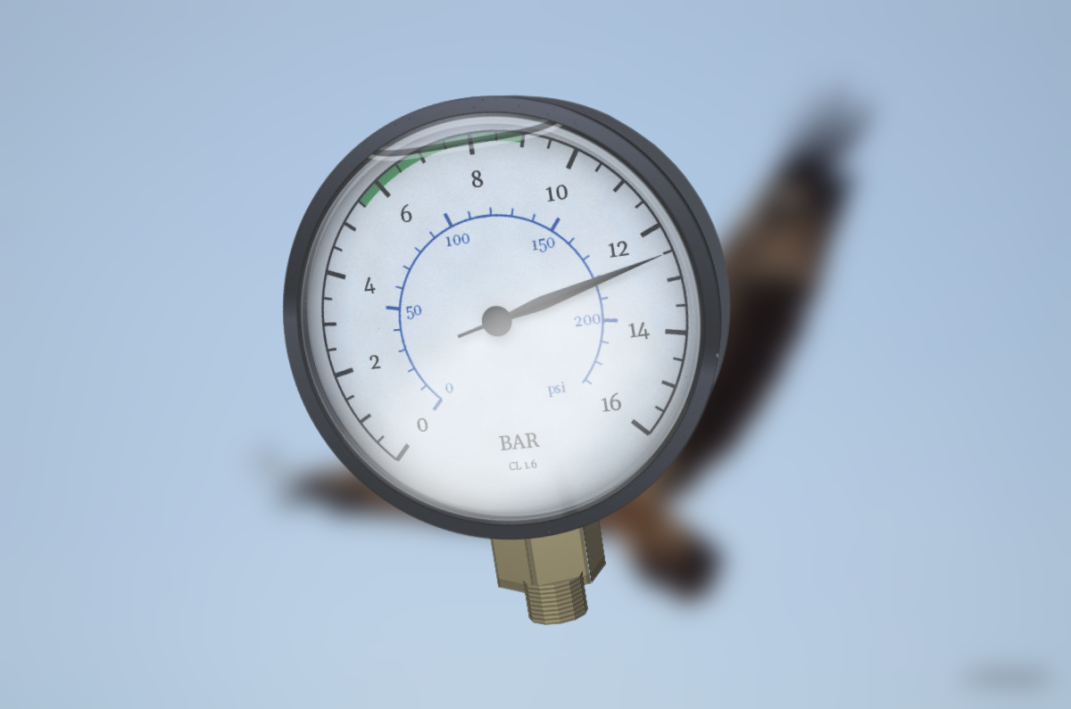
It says 12.5 bar
